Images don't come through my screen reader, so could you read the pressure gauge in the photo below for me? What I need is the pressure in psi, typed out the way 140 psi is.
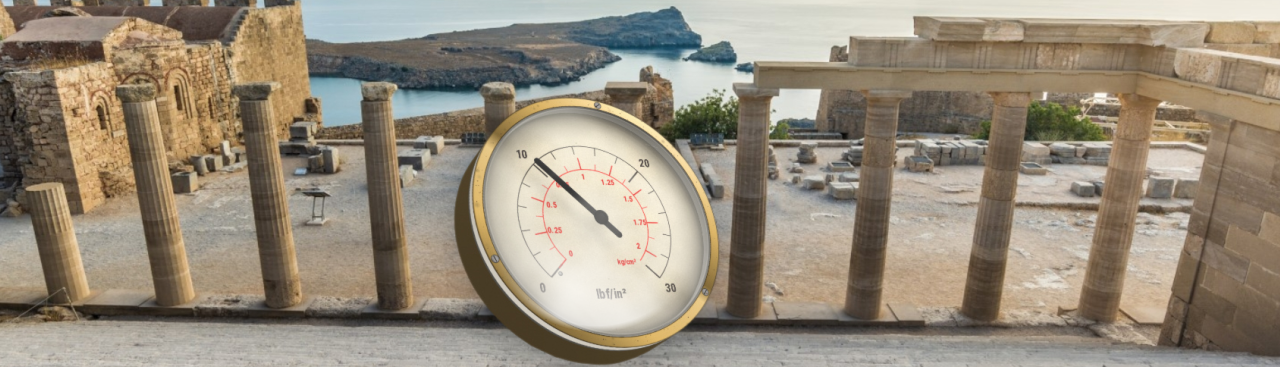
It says 10 psi
